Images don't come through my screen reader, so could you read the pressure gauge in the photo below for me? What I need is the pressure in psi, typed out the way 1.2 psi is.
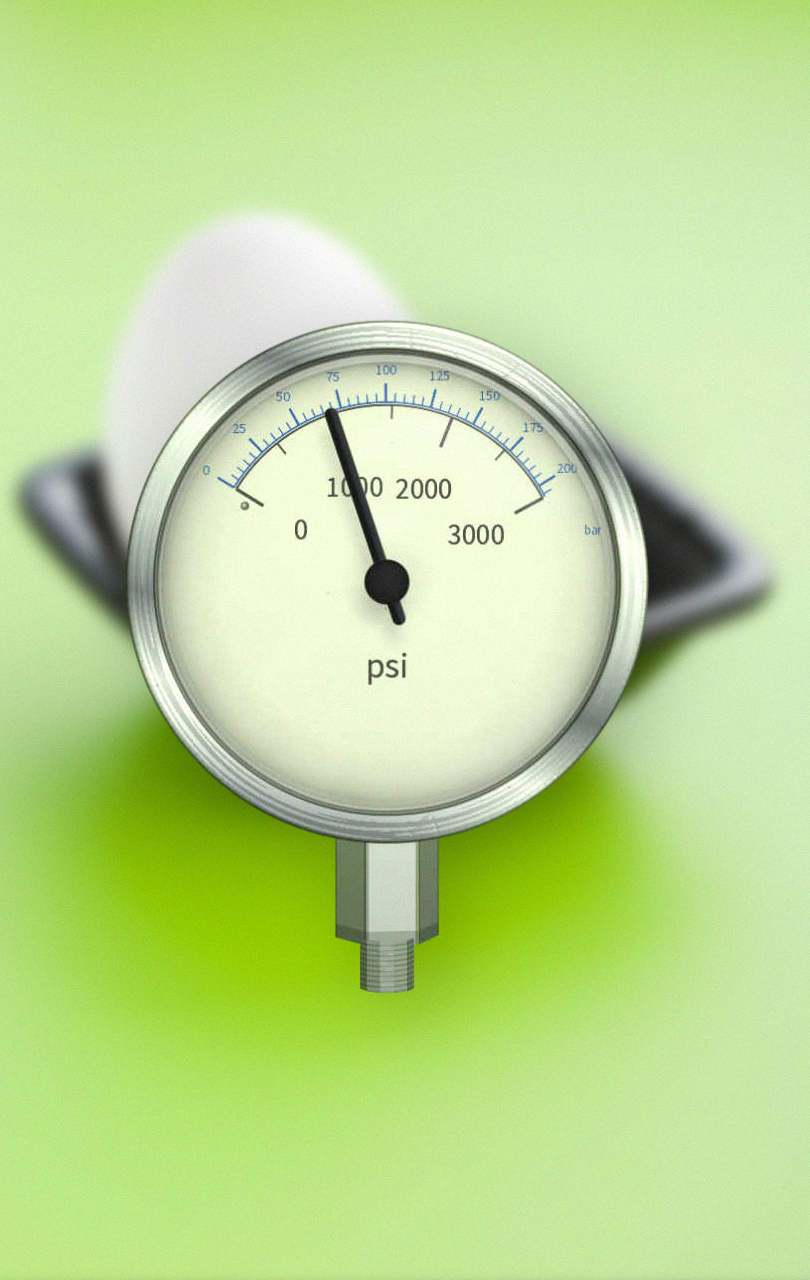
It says 1000 psi
